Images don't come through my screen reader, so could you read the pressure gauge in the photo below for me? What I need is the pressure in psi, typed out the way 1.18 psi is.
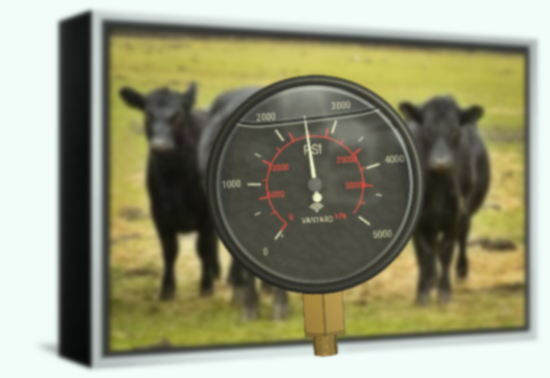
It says 2500 psi
